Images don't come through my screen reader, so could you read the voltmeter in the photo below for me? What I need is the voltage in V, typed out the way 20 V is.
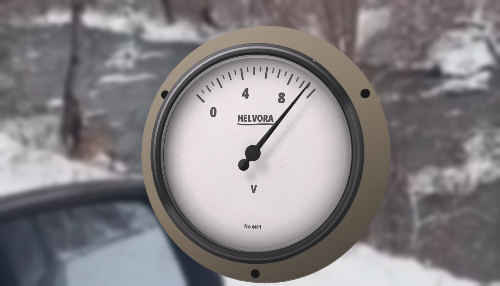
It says 9.5 V
